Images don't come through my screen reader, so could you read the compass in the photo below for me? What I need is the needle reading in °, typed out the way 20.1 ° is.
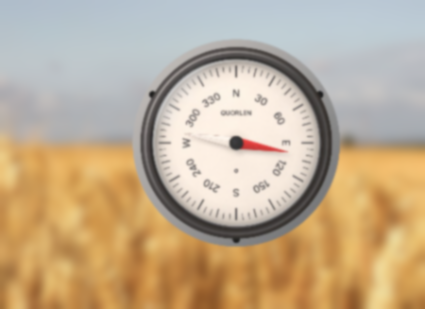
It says 100 °
